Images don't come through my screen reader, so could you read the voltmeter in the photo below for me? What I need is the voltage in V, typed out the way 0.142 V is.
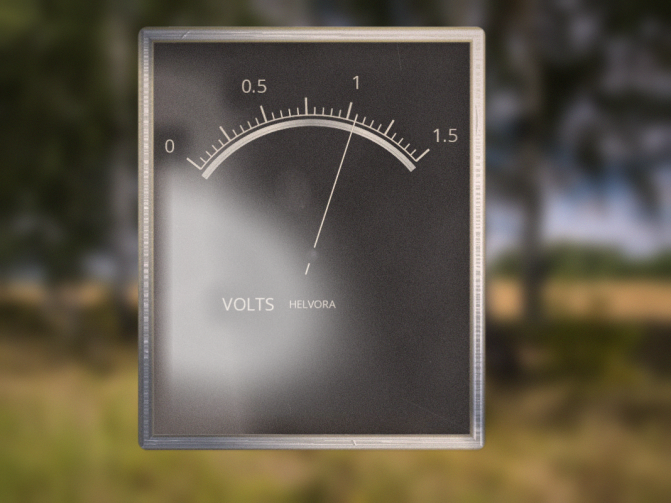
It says 1.05 V
